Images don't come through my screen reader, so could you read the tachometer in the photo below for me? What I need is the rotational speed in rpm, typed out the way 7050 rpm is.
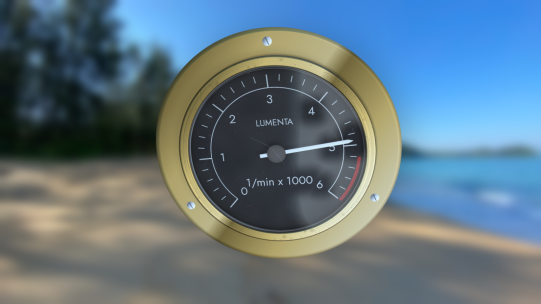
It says 4900 rpm
